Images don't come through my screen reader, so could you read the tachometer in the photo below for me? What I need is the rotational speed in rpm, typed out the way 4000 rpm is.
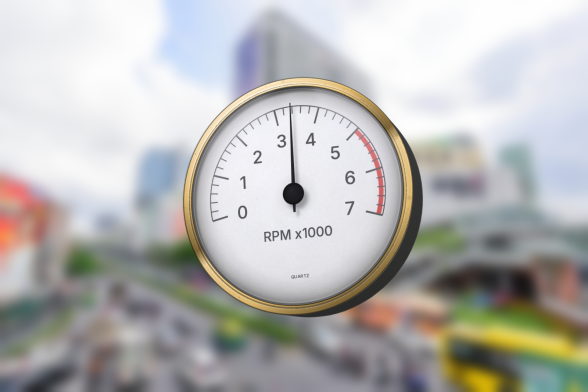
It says 3400 rpm
